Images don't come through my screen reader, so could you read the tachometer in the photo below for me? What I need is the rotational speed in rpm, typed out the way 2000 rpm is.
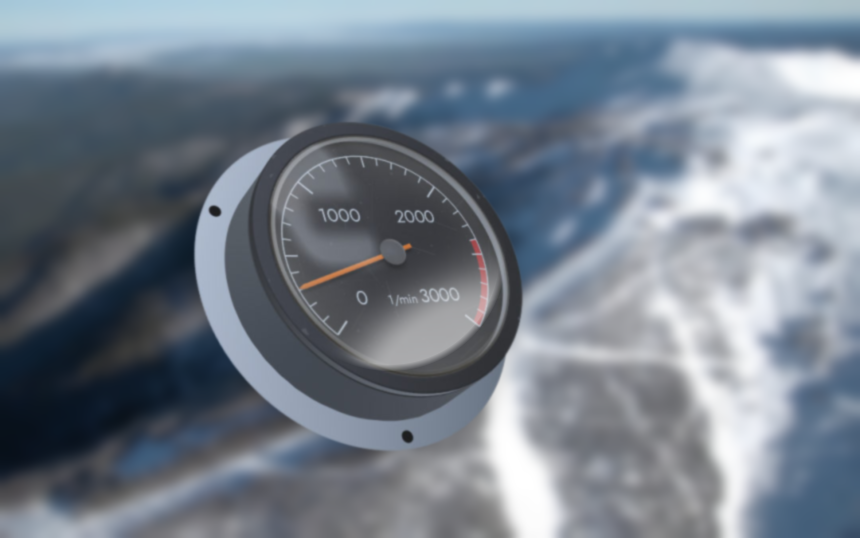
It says 300 rpm
